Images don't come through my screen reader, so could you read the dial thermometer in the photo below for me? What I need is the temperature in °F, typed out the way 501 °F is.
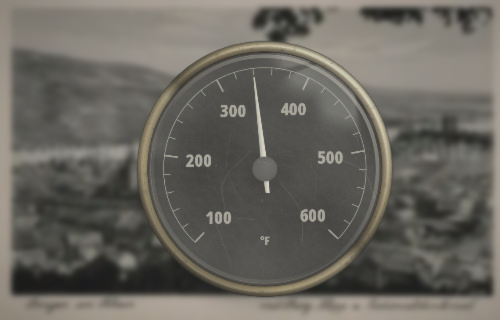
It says 340 °F
